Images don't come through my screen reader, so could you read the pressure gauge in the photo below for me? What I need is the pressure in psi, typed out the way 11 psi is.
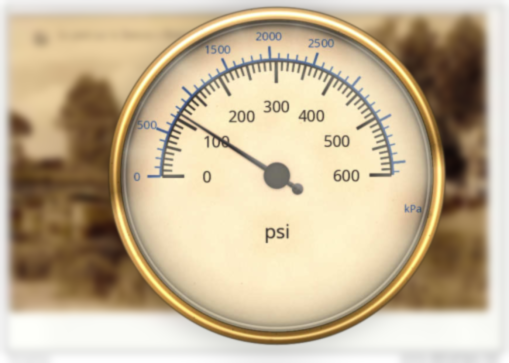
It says 110 psi
